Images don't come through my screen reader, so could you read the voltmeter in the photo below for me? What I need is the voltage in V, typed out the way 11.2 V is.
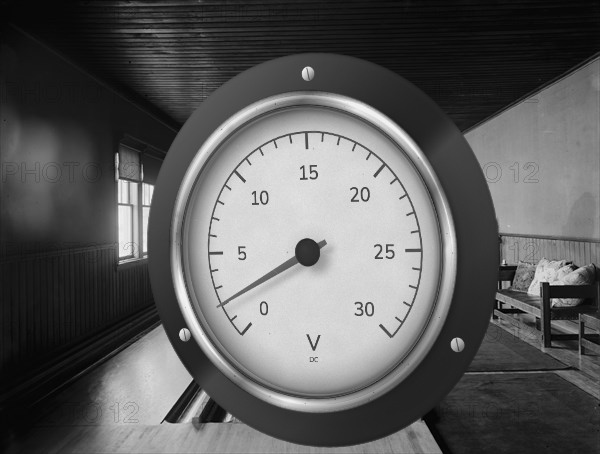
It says 2 V
